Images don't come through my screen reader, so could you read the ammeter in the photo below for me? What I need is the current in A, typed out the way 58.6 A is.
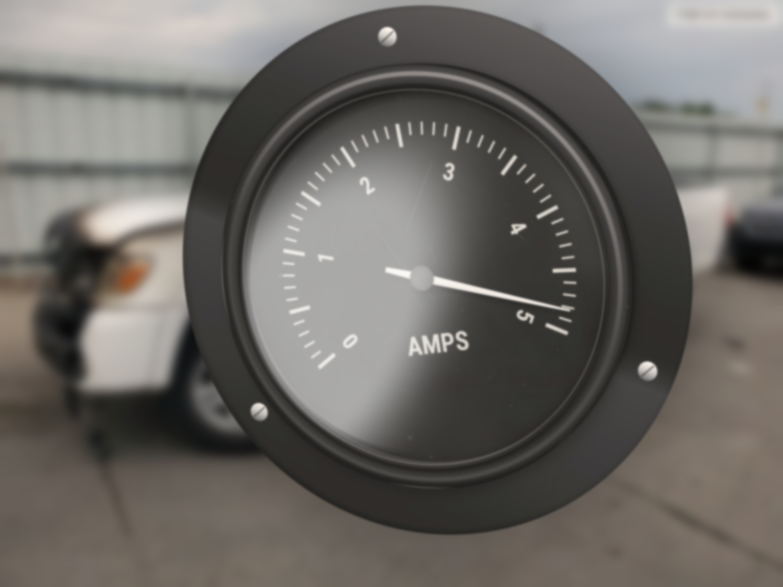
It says 4.8 A
